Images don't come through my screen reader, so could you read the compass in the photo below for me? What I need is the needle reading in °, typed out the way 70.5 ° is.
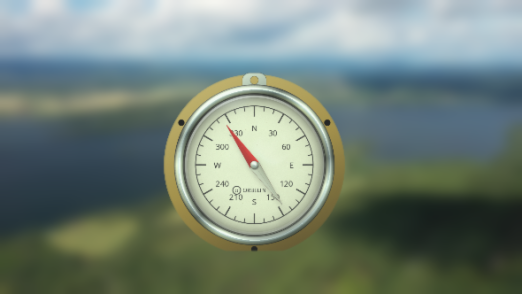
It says 325 °
